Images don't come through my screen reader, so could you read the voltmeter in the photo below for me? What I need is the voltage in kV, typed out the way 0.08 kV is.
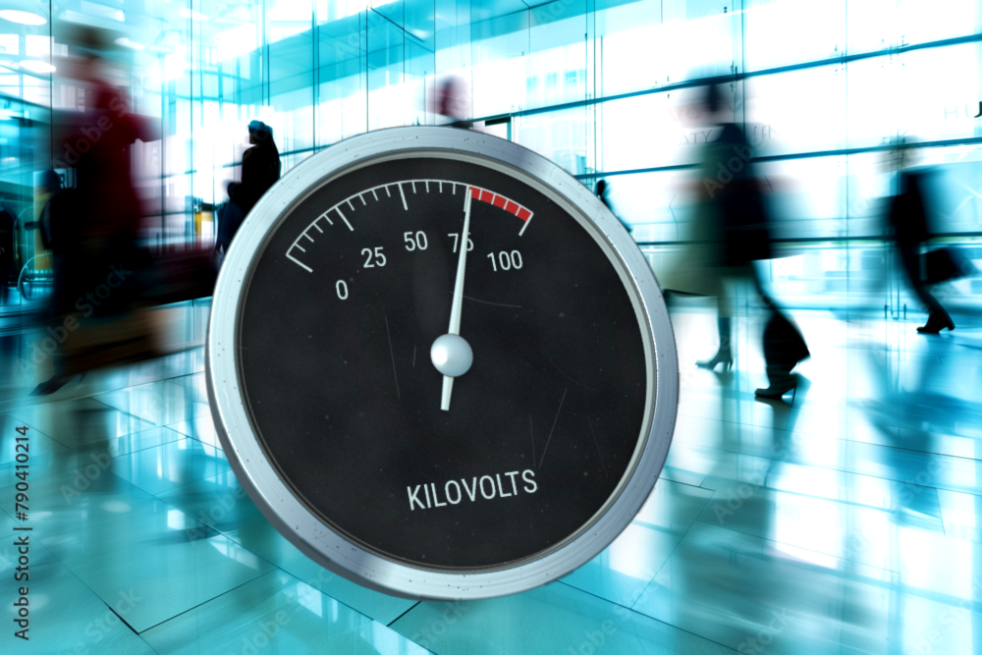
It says 75 kV
